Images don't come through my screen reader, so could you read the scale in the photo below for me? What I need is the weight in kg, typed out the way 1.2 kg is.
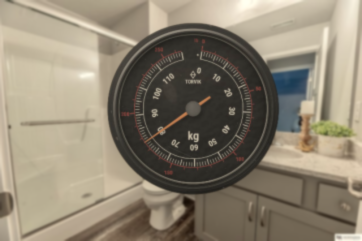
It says 80 kg
